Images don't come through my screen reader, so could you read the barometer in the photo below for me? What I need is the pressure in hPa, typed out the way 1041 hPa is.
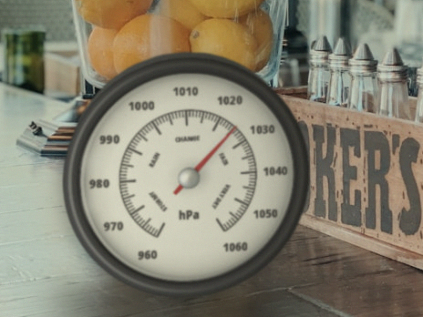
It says 1025 hPa
